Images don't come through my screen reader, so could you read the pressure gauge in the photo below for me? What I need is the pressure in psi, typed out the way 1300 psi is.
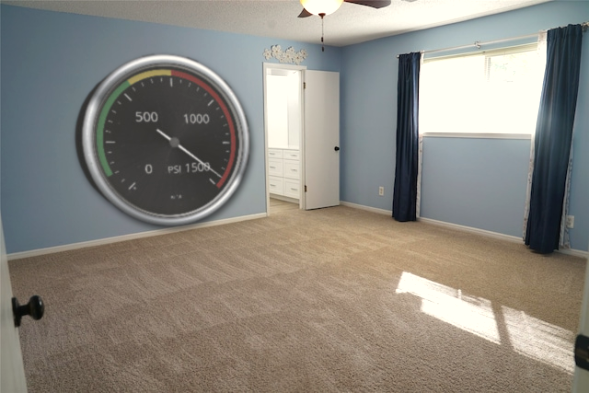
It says 1450 psi
